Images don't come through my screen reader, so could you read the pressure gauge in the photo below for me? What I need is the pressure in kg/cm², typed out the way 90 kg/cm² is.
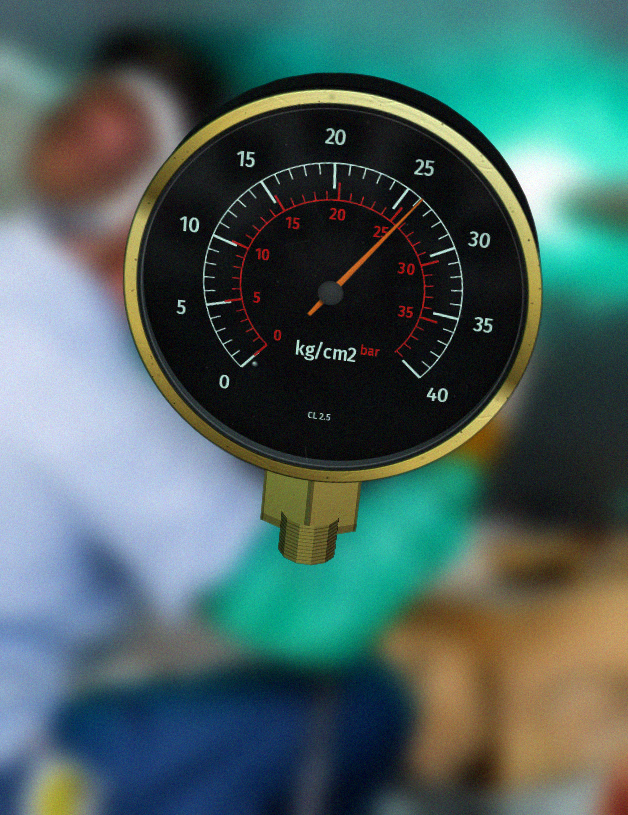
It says 26 kg/cm²
